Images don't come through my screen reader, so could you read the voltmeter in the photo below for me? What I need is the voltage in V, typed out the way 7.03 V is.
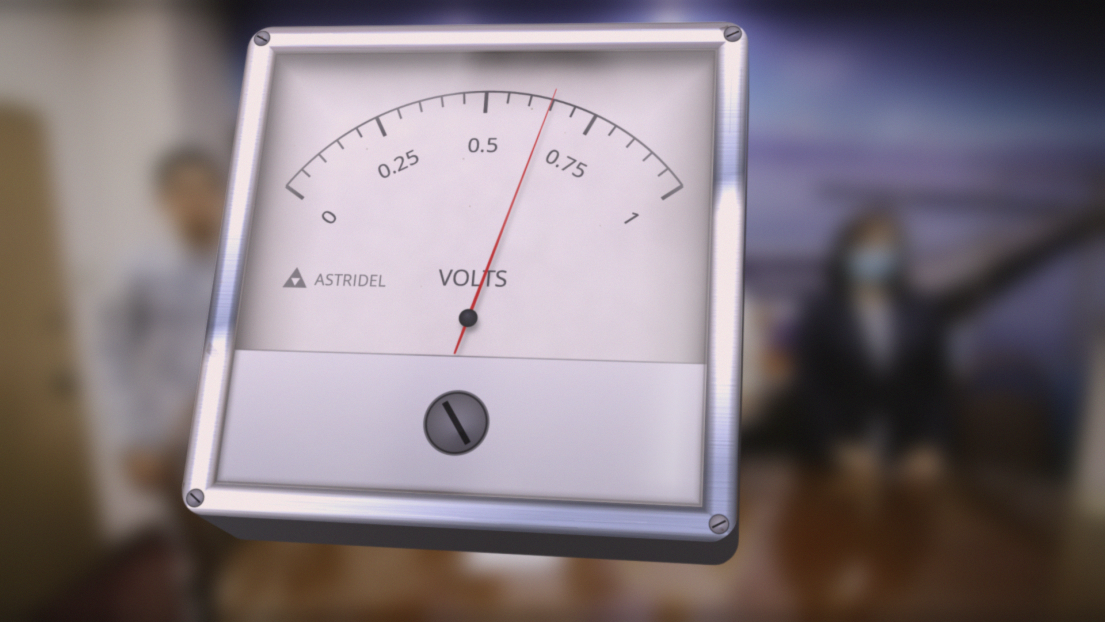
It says 0.65 V
